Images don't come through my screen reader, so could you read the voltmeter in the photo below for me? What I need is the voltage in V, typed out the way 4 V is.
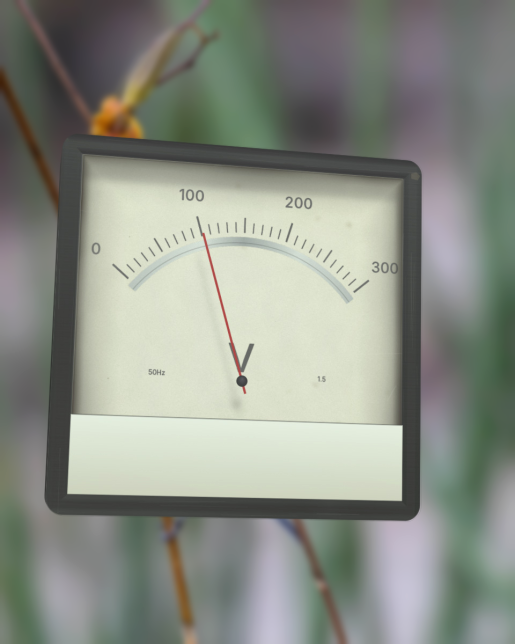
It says 100 V
